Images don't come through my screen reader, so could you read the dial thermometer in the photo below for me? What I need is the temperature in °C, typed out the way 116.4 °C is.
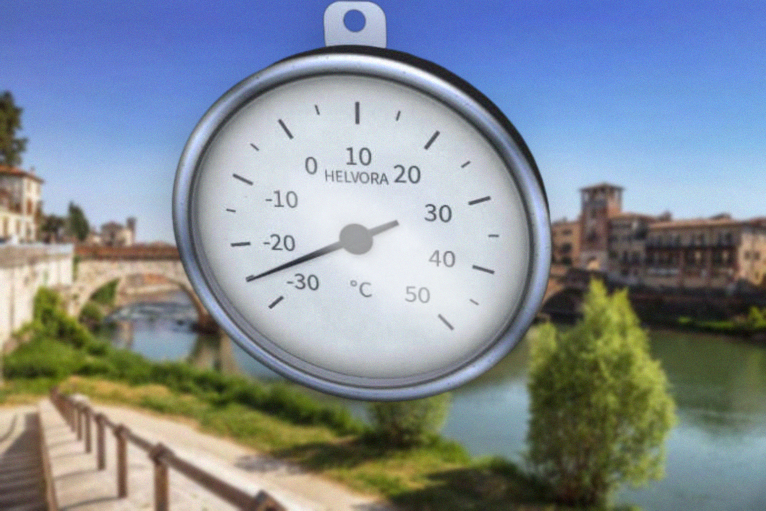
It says -25 °C
